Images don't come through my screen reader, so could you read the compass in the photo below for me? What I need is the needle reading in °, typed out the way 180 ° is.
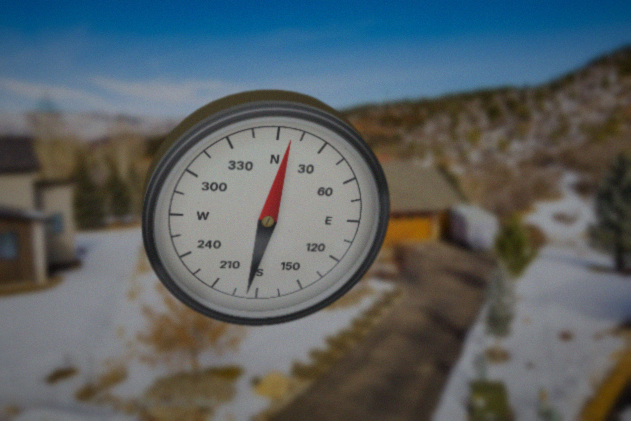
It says 7.5 °
